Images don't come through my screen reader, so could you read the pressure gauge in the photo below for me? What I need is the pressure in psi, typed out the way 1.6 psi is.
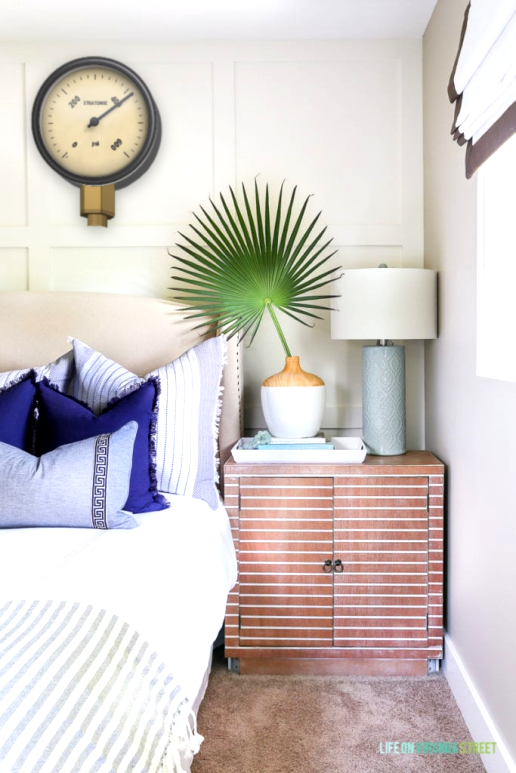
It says 420 psi
